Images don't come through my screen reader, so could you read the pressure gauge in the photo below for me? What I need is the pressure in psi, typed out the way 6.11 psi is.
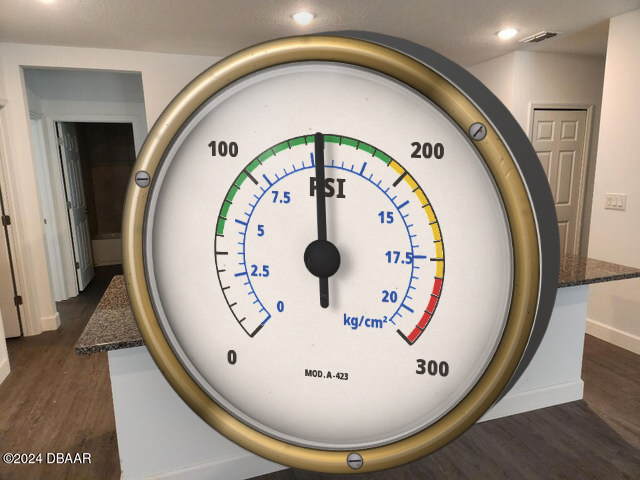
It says 150 psi
